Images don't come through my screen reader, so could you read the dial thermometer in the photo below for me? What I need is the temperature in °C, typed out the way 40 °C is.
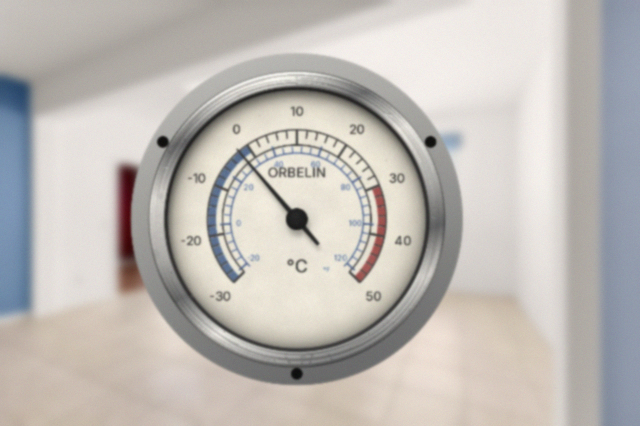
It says -2 °C
